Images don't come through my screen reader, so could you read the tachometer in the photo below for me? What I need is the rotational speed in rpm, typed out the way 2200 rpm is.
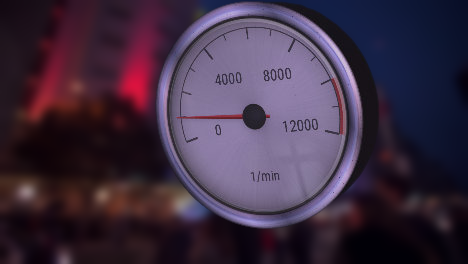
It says 1000 rpm
